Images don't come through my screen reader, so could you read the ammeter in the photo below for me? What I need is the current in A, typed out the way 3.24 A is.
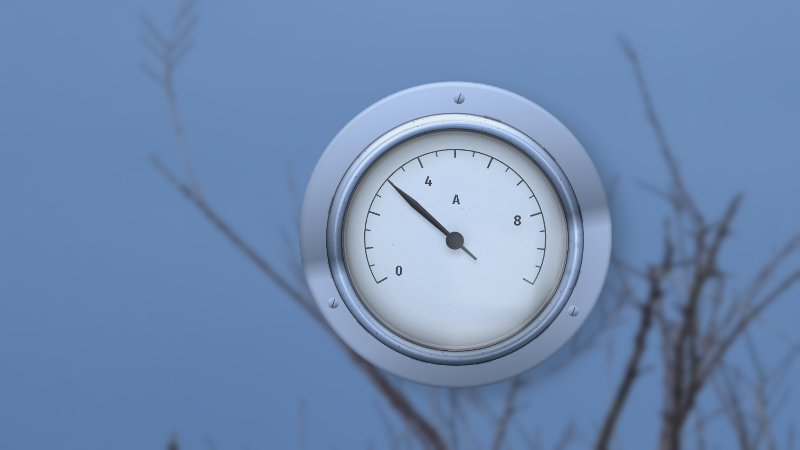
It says 3 A
